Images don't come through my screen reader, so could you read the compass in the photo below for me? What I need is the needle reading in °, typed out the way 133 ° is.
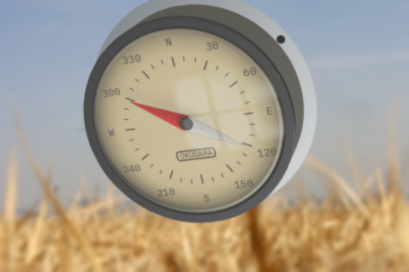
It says 300 °
